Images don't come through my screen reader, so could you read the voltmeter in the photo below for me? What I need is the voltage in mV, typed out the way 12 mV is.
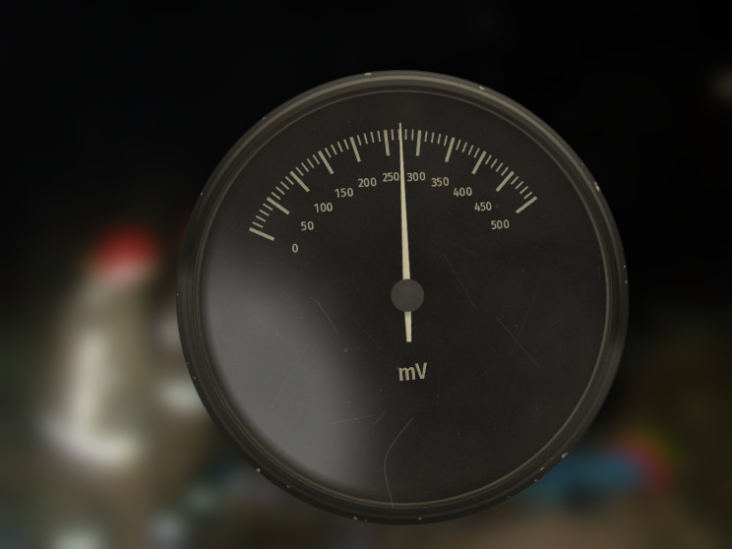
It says 270 mV
